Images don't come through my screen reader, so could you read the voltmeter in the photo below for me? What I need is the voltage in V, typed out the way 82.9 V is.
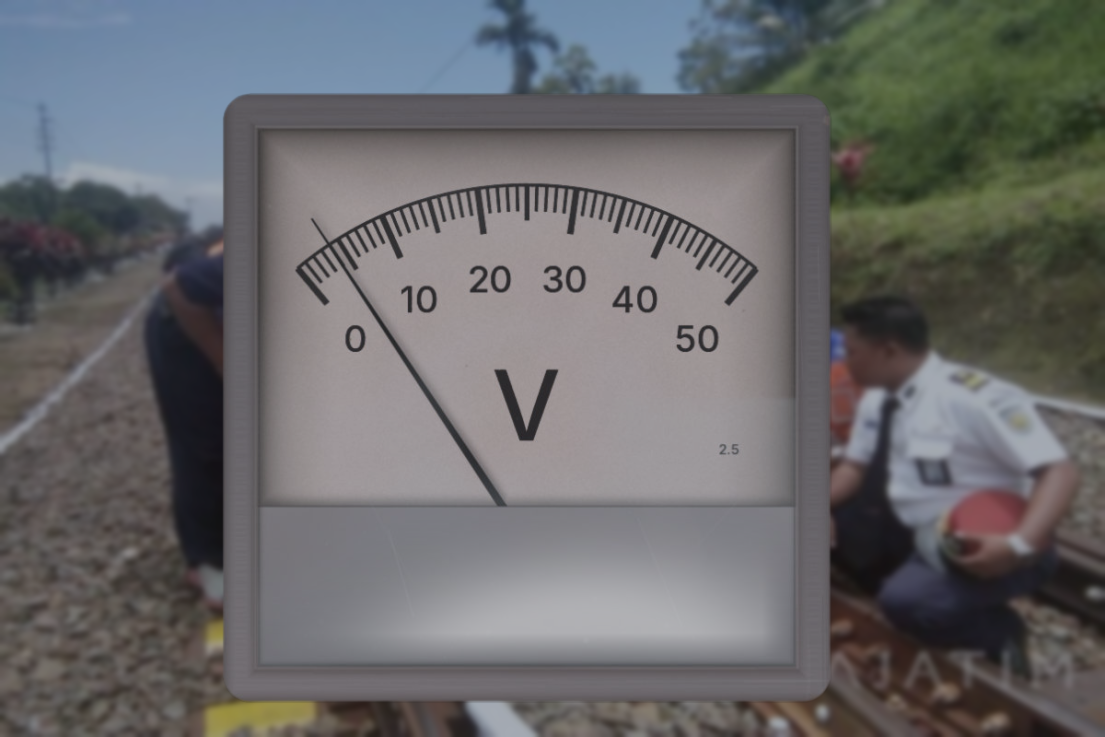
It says 4 V
